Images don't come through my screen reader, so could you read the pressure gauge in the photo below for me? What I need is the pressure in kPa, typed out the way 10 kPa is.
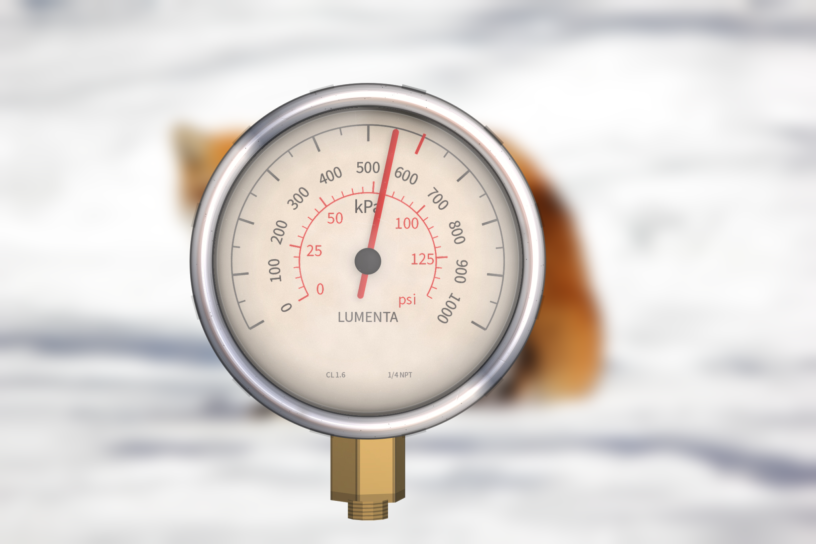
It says 550 kPa
